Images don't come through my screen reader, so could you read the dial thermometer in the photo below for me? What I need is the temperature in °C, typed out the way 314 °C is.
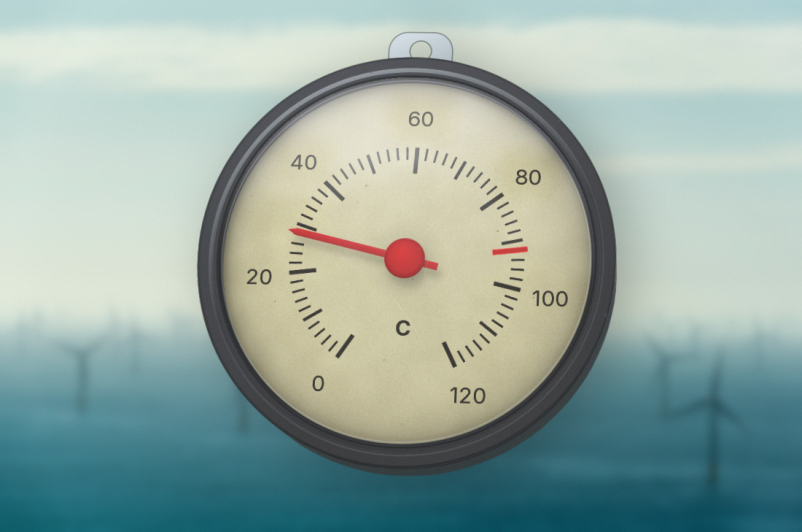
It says 28 °C
